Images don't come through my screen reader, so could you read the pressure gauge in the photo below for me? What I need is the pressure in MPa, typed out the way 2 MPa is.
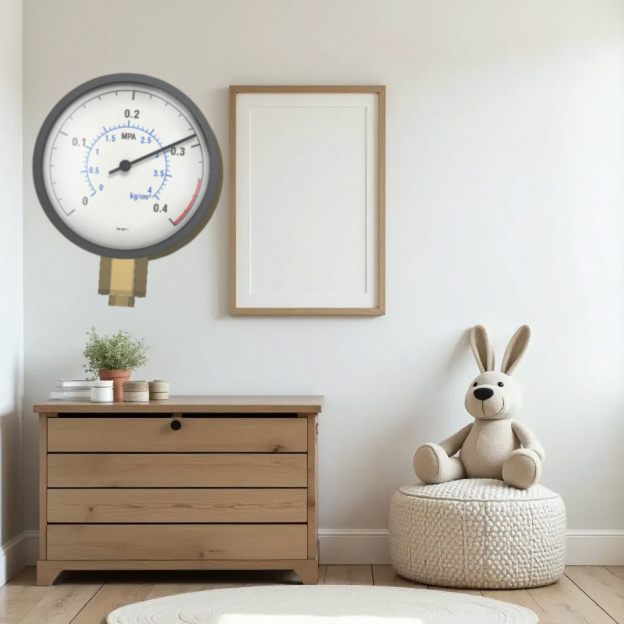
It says 0.29 MPa
